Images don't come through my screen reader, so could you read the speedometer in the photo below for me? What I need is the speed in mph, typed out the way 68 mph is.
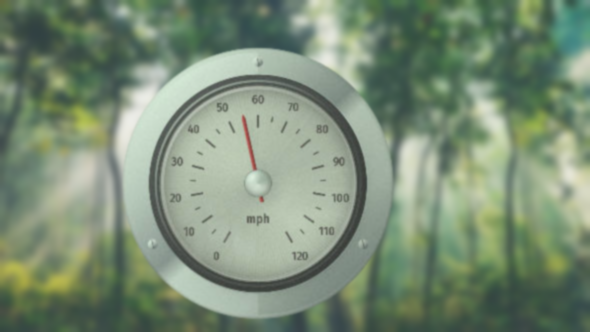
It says 55 mph
